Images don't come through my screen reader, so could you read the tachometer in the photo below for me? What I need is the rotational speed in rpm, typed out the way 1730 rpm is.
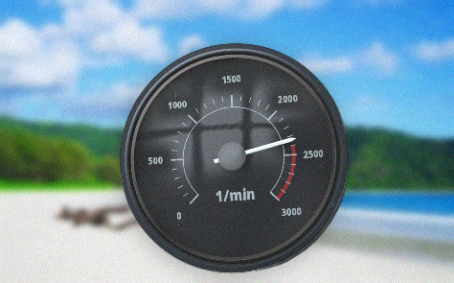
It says 2350 rpm
